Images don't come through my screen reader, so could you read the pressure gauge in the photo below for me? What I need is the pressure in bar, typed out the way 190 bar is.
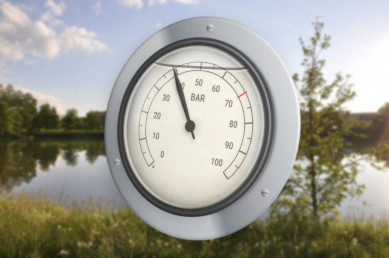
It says 40 bar
